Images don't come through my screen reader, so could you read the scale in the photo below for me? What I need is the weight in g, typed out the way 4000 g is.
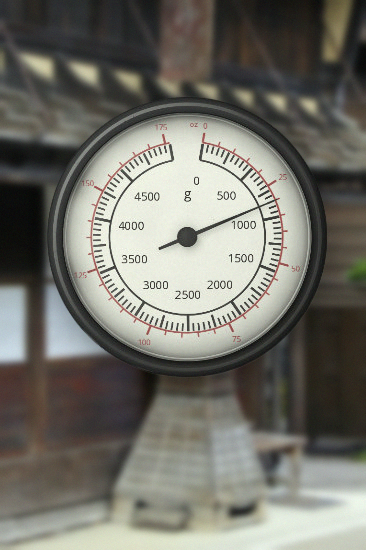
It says 850 g
